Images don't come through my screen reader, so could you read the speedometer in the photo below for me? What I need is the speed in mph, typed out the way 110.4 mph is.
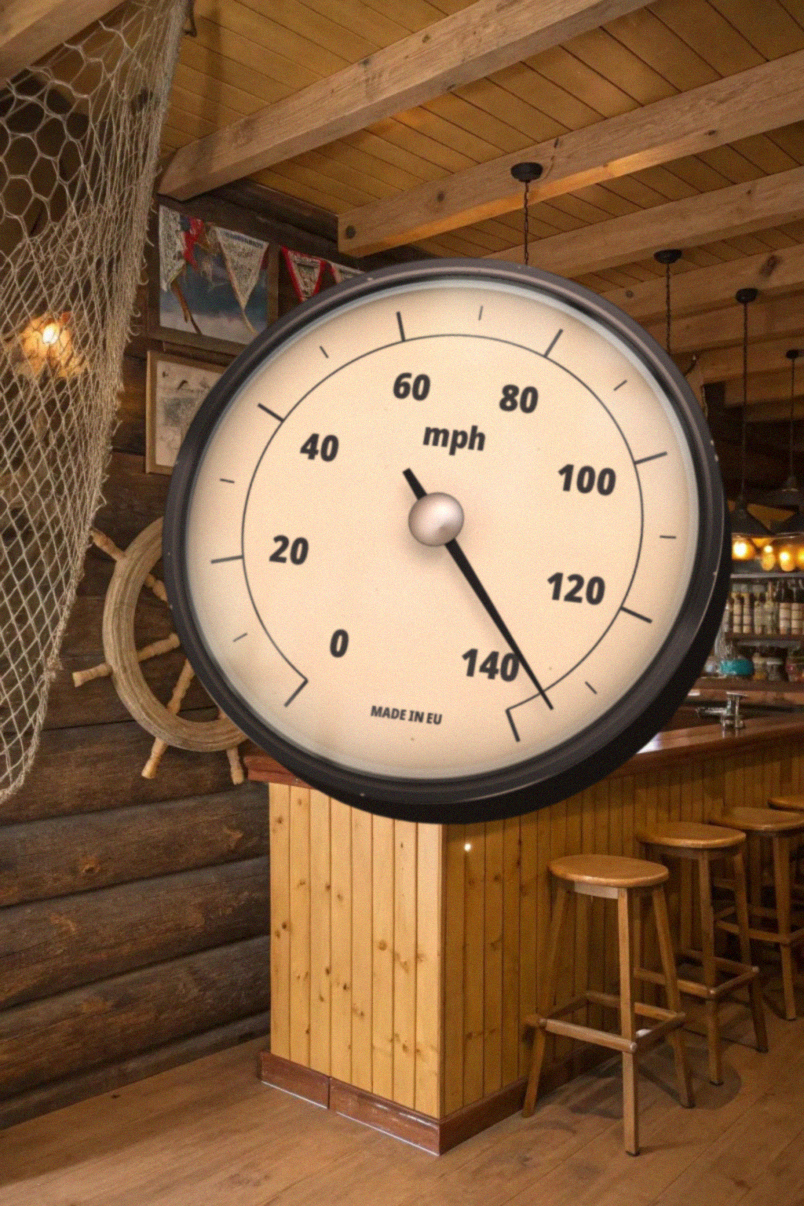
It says 135 mph
